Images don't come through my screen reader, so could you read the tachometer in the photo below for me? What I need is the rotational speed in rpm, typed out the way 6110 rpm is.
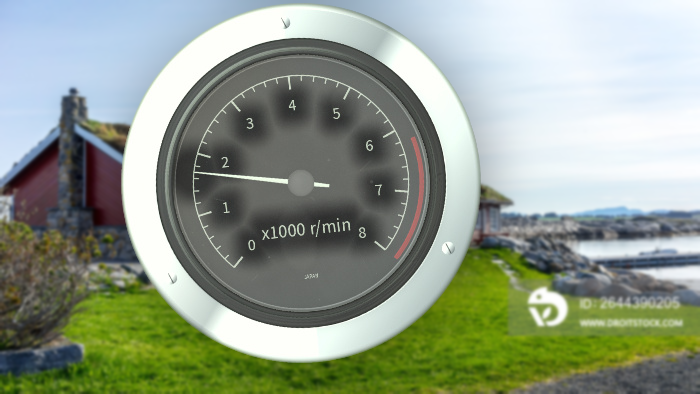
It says 1700 rpm
